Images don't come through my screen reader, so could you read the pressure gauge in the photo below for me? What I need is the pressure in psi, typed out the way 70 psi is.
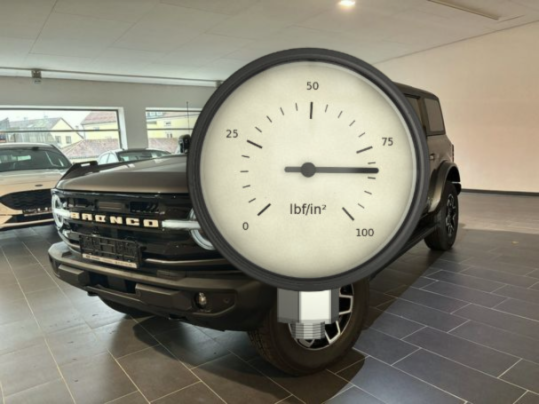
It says 82.5 psi
